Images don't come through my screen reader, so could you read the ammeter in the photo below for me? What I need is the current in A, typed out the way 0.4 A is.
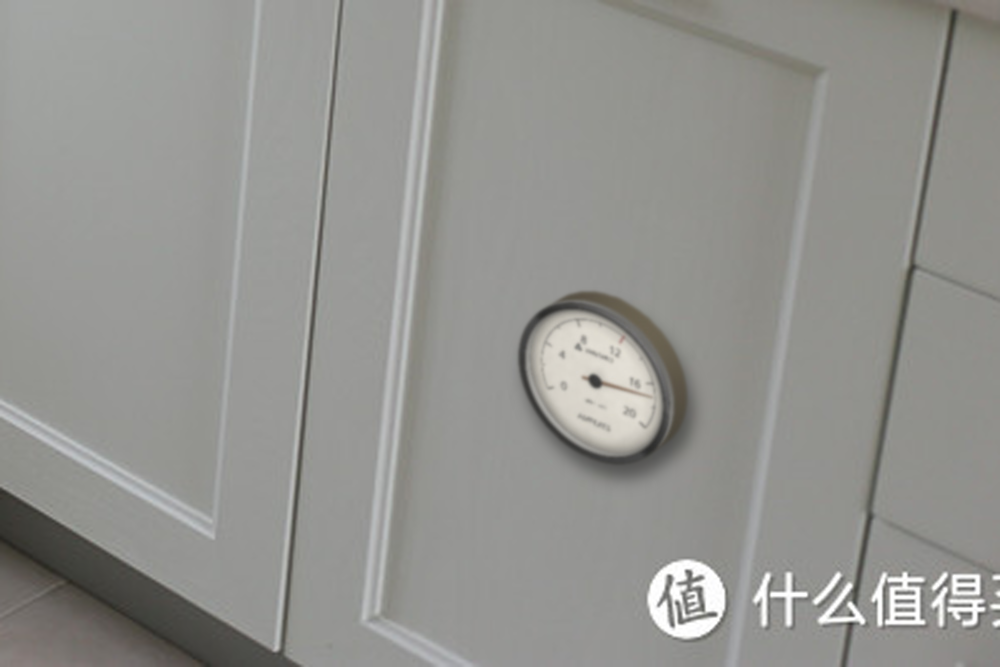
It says 17 A
